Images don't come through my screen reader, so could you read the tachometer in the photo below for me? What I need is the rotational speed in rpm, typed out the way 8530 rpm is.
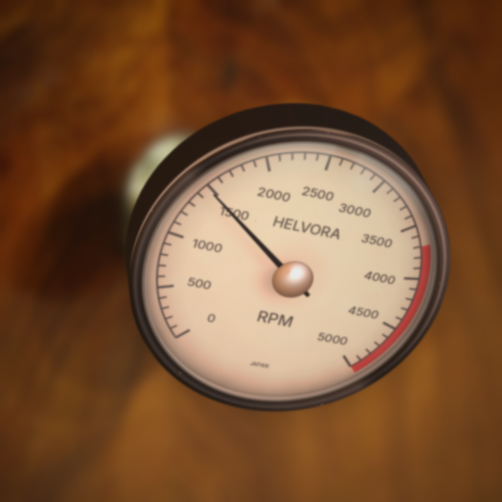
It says 1500 rpm
